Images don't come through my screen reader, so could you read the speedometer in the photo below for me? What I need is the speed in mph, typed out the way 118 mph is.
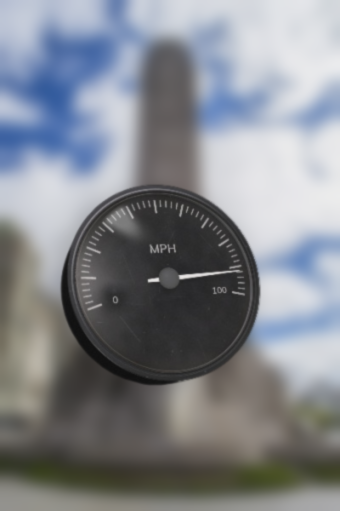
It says 92 mph
